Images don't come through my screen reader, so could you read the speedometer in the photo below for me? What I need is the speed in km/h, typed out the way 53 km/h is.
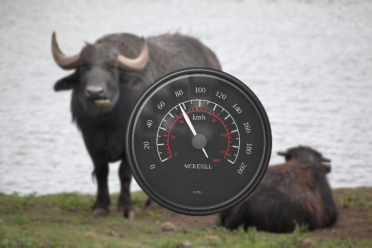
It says 75 km/h
